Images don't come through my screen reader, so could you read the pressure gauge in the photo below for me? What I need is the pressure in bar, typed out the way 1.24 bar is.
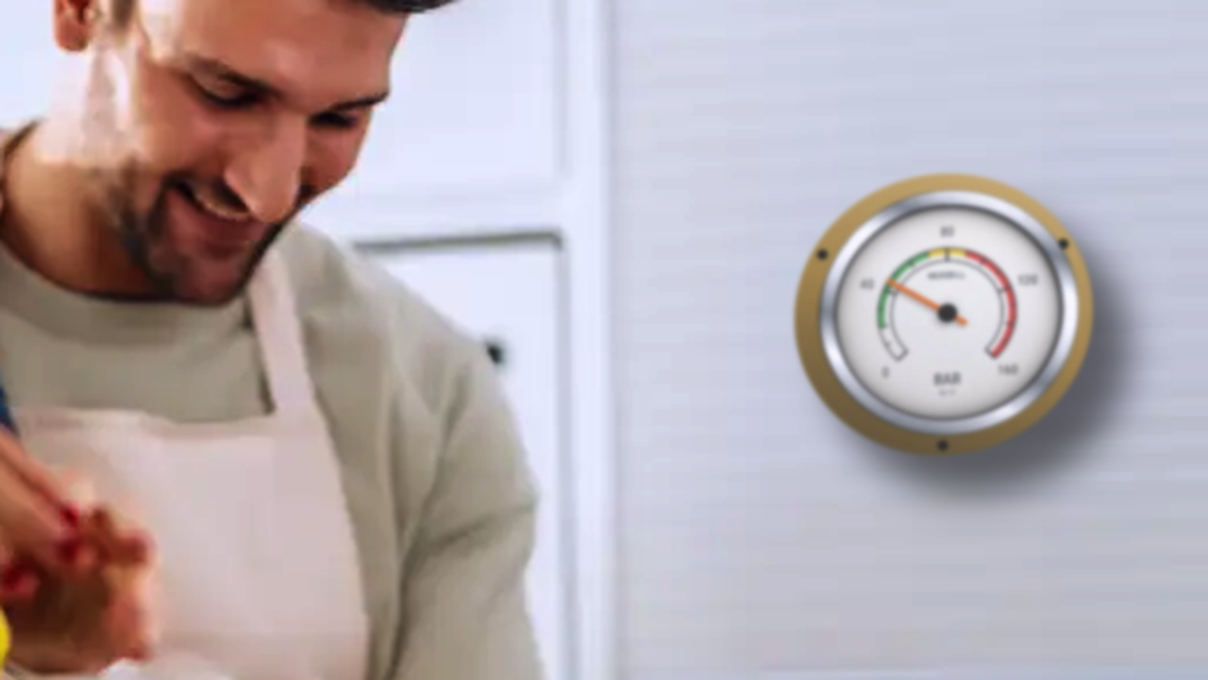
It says 45 bar
